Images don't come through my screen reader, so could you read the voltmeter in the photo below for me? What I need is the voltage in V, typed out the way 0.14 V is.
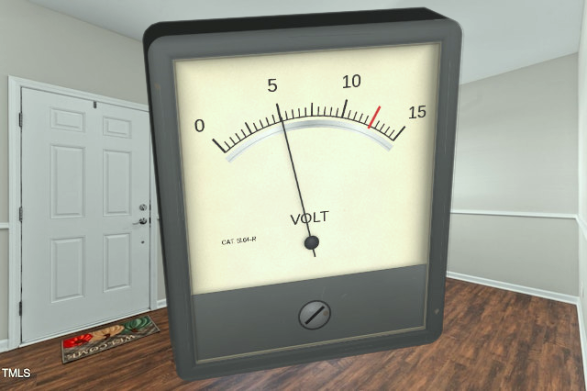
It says 5 V
